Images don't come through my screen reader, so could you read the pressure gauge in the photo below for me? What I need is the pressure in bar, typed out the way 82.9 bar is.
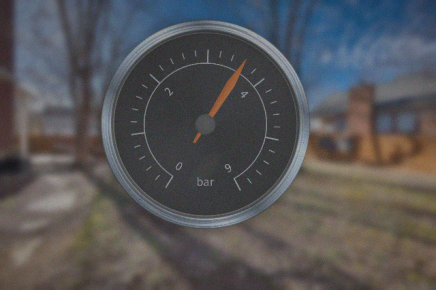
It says 3.6 bar
